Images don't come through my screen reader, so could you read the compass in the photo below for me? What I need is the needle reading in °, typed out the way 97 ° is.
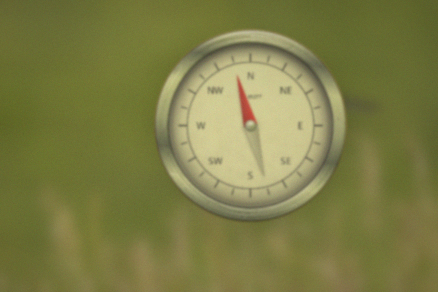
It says 345 °
